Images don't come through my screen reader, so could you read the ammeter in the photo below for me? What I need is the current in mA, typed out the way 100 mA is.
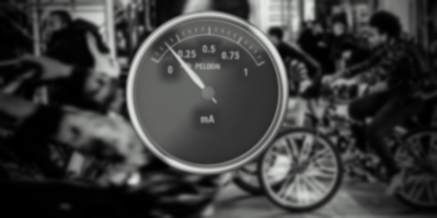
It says 0.15 mA
